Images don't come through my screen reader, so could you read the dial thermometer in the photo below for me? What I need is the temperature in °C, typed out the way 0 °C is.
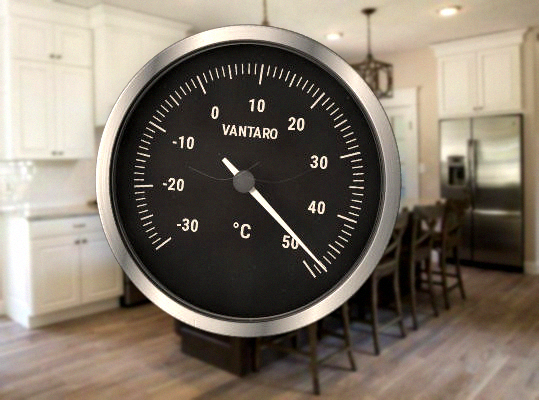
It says 48 °C
